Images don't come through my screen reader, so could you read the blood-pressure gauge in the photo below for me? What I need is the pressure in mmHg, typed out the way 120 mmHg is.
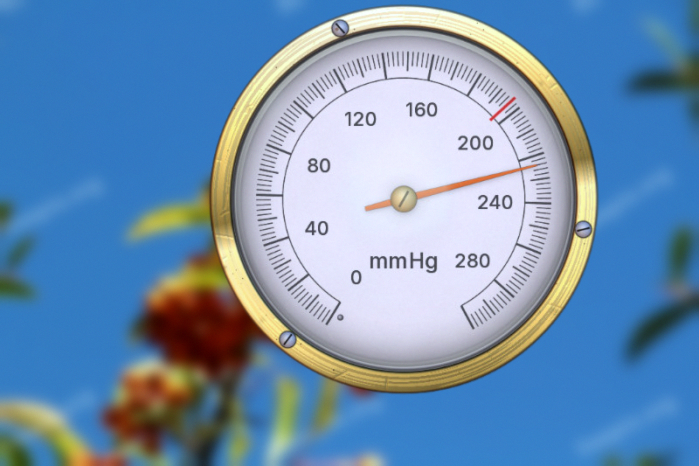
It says 224 mmHg
